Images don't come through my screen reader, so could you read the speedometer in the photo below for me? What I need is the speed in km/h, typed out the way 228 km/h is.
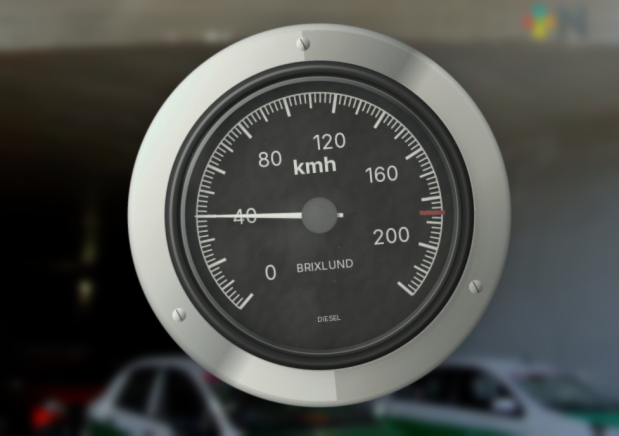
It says 40 km/h
